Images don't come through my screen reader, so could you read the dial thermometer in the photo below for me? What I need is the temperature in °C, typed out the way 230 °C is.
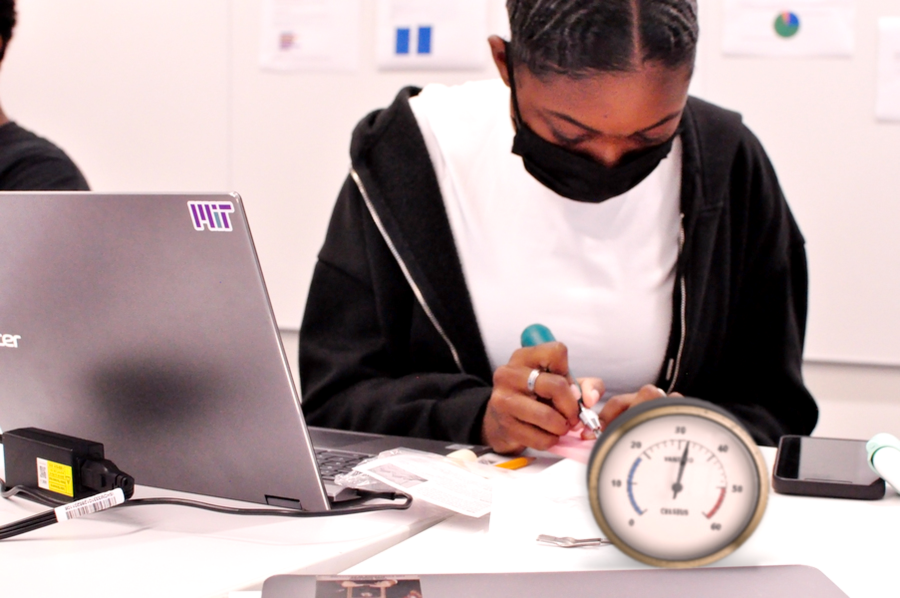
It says 32 °C
